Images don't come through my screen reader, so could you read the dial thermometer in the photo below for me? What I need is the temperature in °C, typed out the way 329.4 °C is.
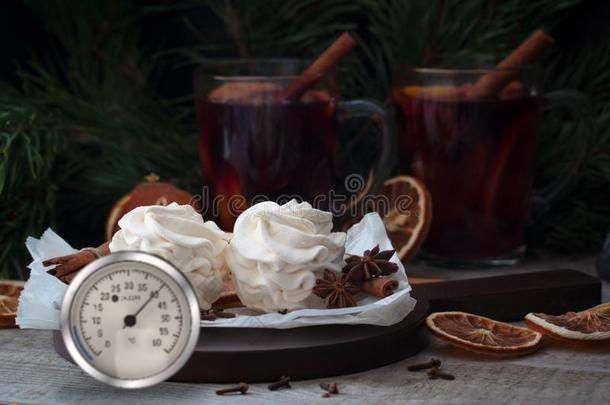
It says 40 °C
